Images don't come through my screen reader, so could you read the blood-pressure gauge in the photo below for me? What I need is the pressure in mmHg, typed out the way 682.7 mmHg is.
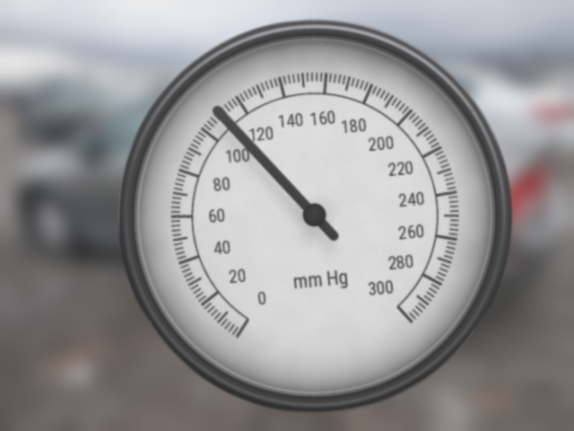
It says 110 mmHg
